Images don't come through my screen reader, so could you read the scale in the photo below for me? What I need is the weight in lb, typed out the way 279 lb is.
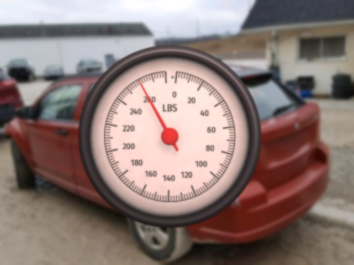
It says 260 lb
